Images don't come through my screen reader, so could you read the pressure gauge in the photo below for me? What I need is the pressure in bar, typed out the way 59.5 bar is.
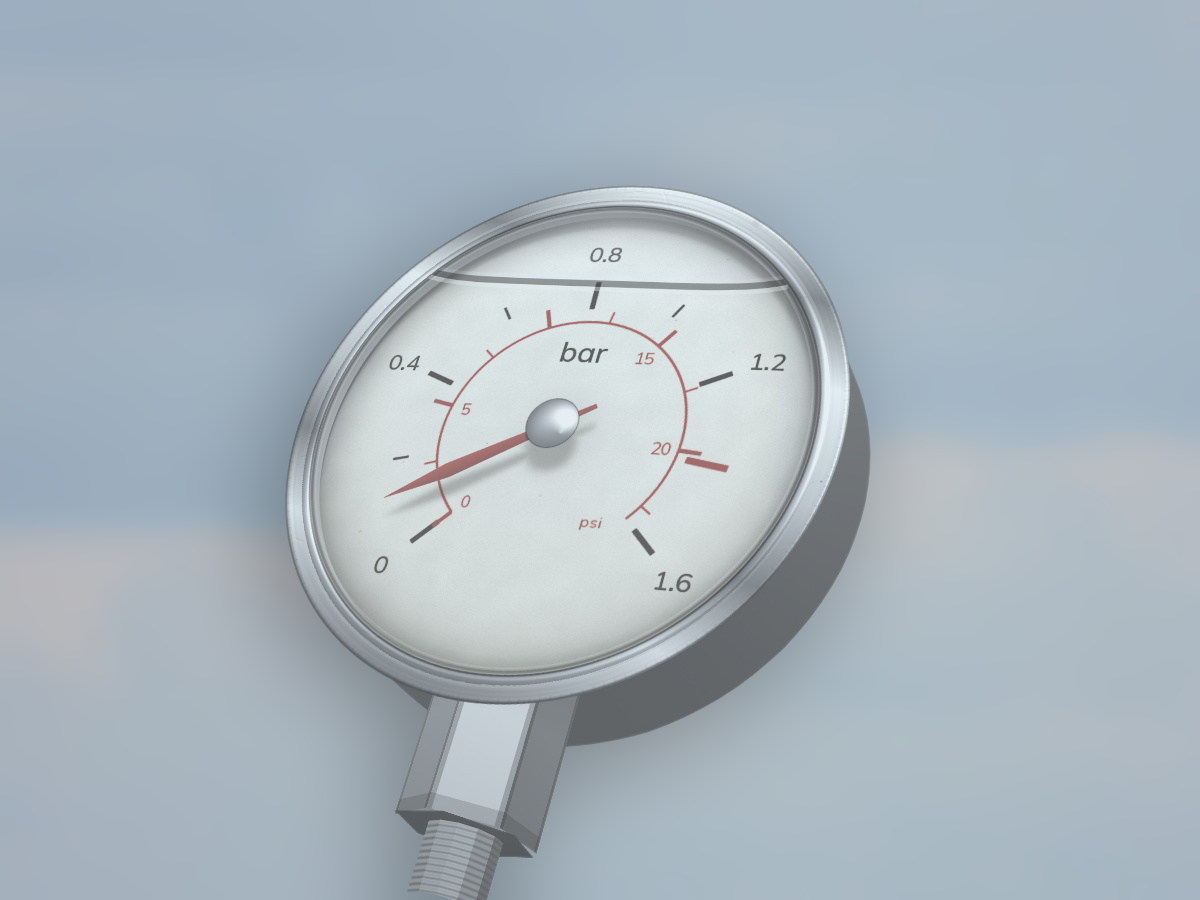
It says 0.1 bar
